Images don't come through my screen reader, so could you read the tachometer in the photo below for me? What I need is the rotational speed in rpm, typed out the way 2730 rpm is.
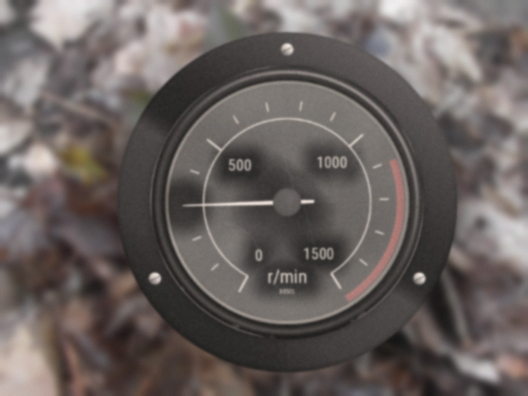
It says 300 rpm
